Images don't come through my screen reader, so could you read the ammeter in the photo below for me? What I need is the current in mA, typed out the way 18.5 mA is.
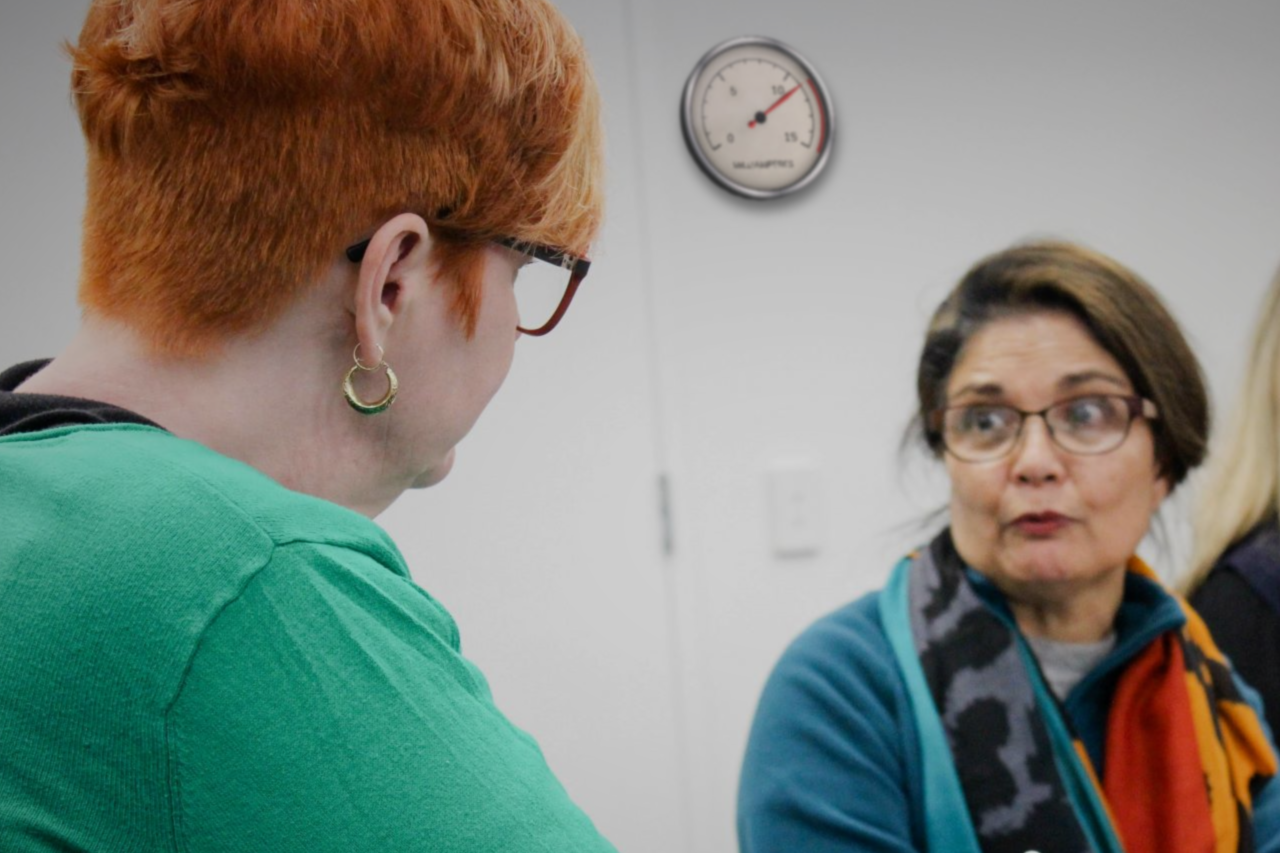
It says 11 mA
